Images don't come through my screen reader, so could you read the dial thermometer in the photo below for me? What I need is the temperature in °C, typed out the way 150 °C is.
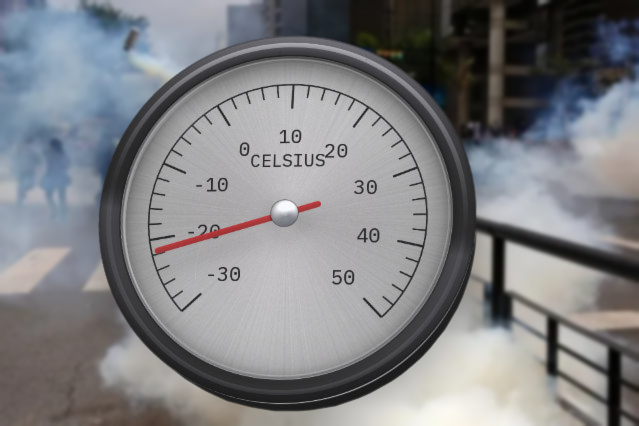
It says -22 °C
